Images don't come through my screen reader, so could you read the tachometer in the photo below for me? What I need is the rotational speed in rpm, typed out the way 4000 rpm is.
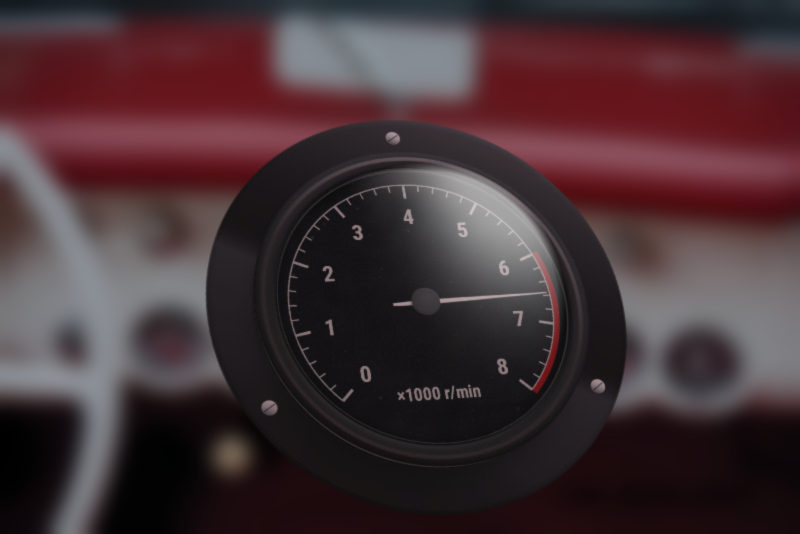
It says 6600 rpm
